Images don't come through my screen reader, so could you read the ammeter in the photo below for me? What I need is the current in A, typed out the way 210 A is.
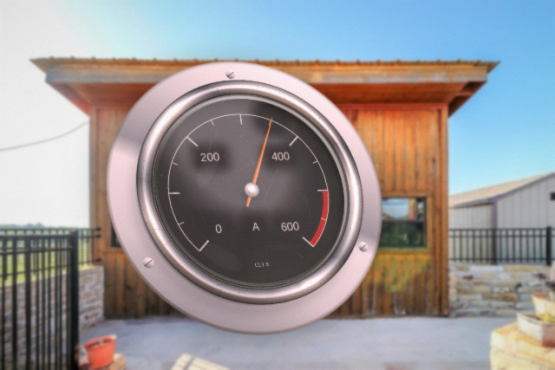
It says 350 A
